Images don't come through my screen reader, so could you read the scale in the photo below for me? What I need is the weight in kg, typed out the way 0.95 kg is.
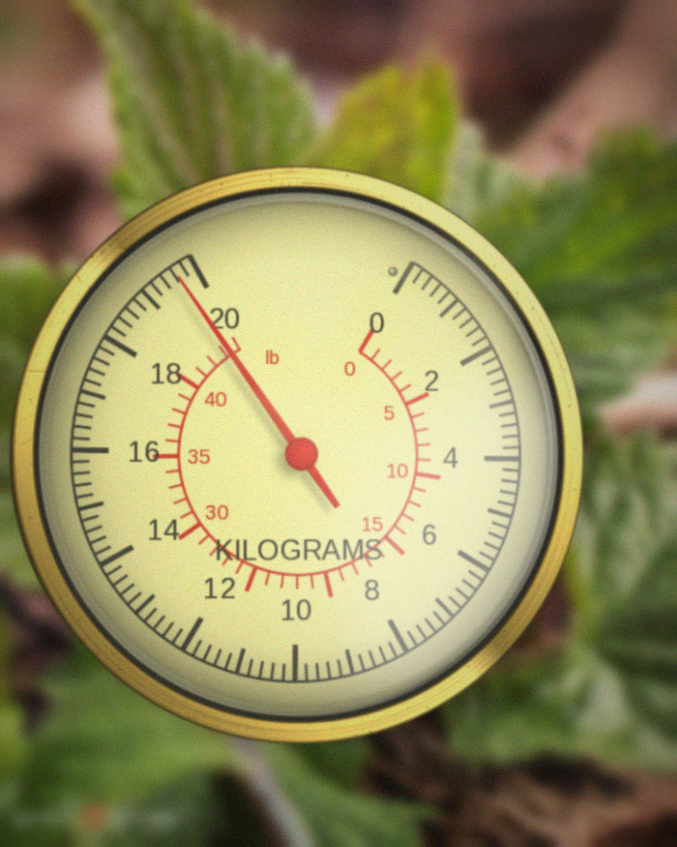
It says 19.6 kg
